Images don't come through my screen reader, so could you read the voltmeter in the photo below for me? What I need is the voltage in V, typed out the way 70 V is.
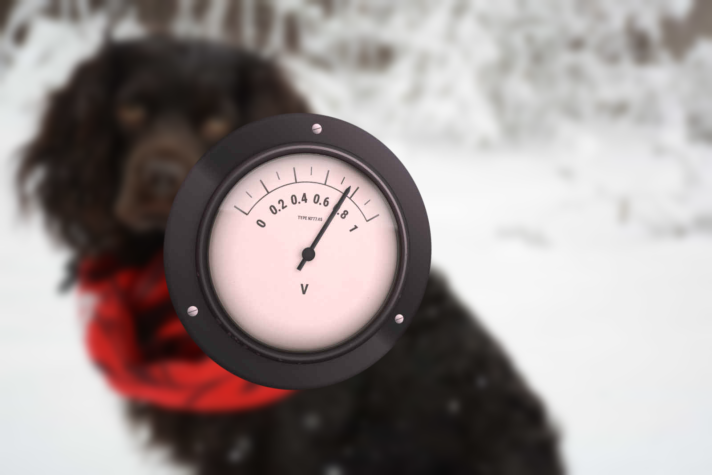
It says 0.75 V
